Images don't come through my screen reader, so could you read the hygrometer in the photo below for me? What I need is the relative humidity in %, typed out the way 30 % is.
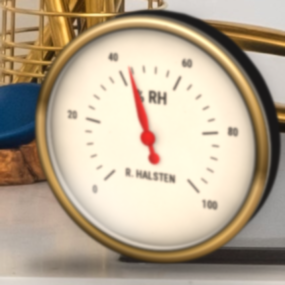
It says 44 %
